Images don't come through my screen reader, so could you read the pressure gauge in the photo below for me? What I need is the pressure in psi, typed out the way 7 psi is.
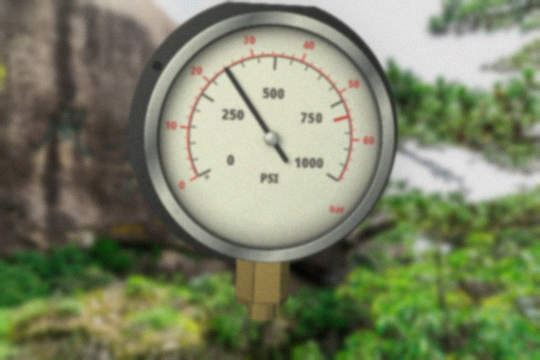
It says 350 psi
